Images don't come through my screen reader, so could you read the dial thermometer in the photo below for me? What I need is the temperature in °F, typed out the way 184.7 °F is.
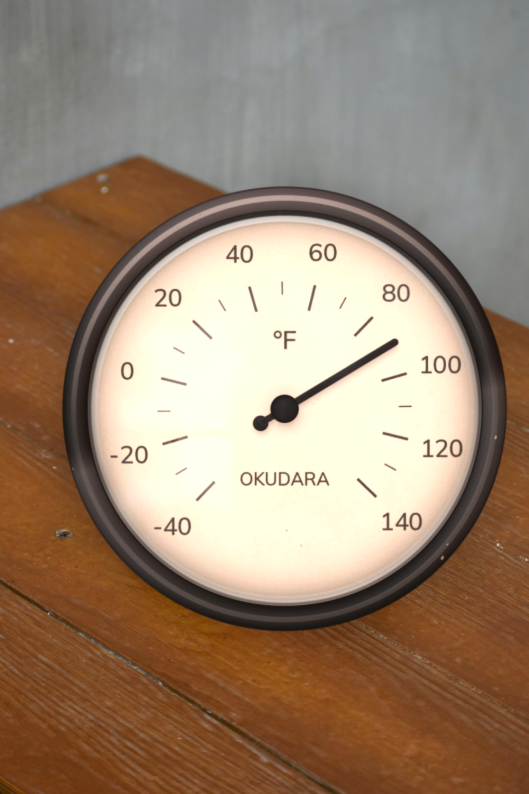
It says 90 °F
